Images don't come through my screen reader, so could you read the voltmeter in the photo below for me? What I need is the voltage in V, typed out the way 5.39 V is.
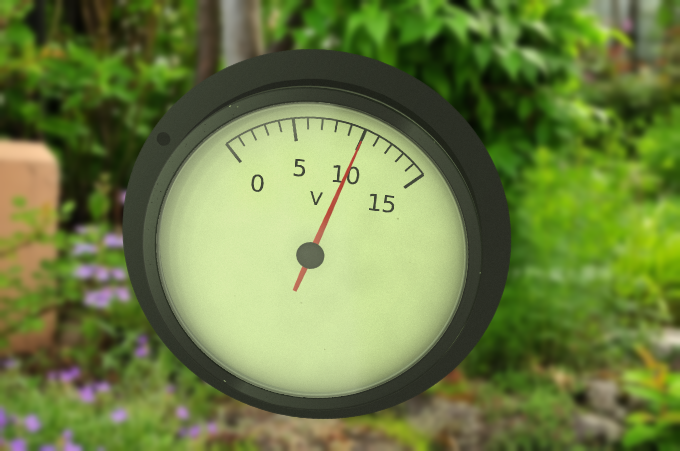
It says 10 V
